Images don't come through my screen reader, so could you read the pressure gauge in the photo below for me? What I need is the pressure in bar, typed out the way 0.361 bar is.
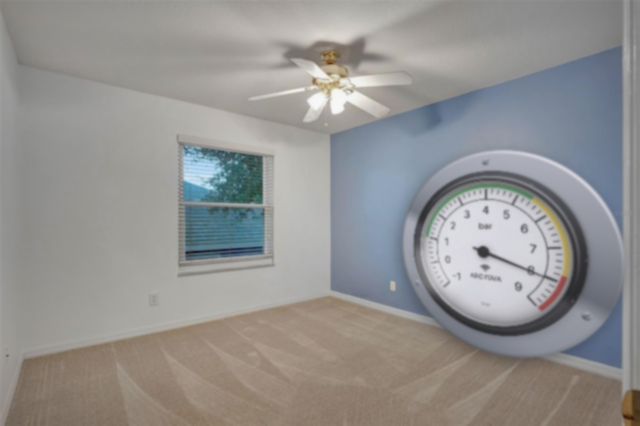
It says 8 bar
